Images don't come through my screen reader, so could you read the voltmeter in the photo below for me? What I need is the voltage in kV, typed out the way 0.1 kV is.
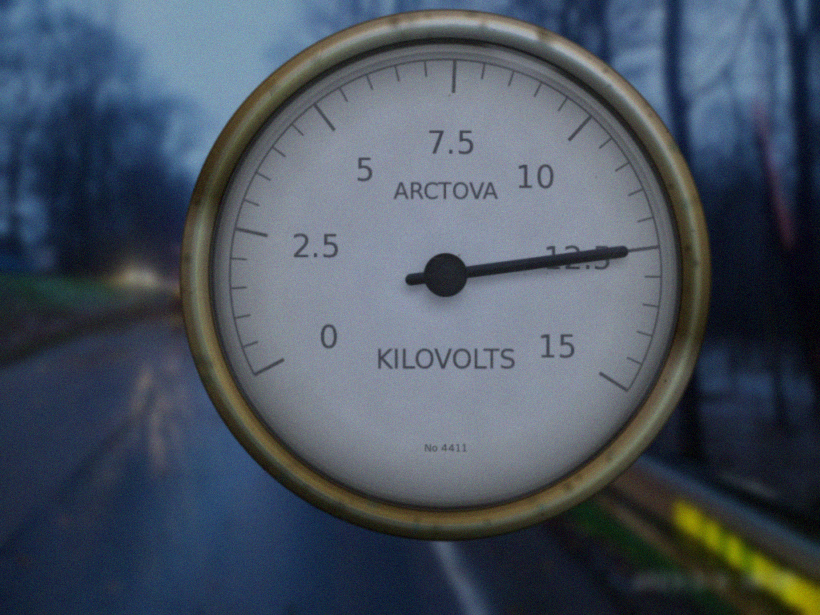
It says 12.5 kV
